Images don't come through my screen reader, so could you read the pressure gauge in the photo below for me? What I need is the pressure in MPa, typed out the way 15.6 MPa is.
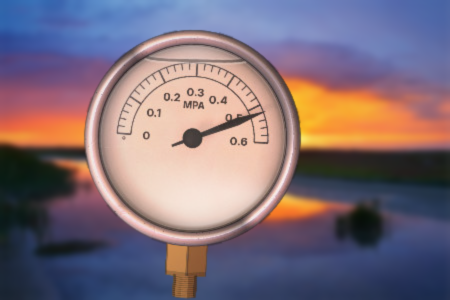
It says 0.52 MPa
